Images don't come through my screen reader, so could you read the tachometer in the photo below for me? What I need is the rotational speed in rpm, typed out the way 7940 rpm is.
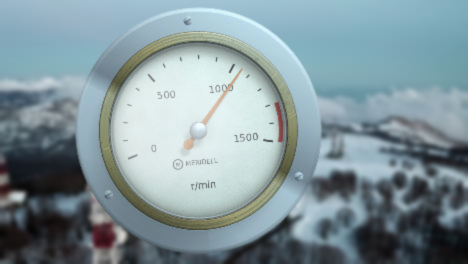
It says 1050 rpm
